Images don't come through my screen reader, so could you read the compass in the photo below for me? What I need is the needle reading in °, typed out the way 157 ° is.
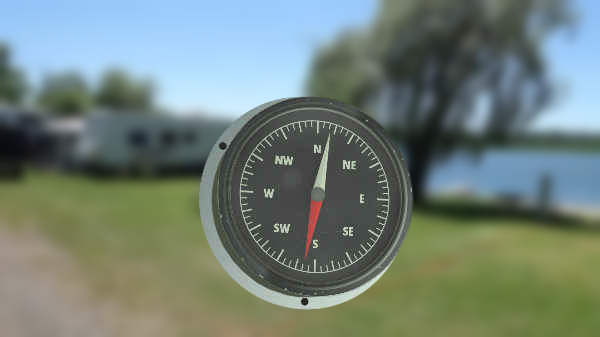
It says 190 °
